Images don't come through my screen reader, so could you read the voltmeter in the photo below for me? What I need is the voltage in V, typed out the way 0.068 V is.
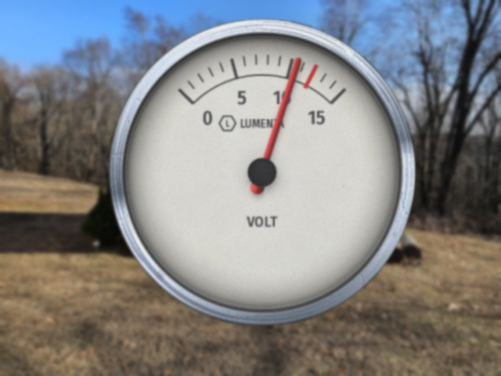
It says 10.5 V
